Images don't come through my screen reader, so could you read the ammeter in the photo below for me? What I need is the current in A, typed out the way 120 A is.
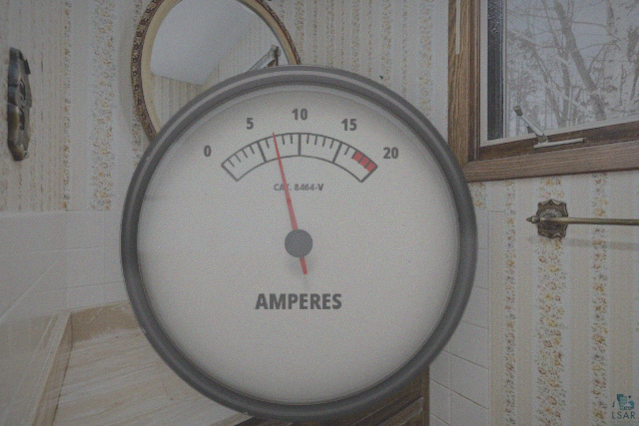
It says 7 A
